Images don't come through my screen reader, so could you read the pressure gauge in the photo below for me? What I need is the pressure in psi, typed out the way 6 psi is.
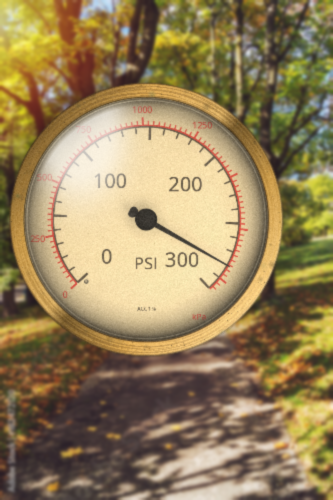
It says 280 psi
